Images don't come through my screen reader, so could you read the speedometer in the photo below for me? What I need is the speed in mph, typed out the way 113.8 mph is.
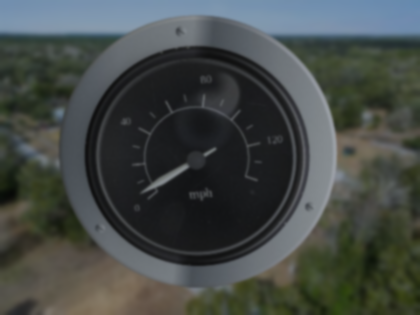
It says 5 mph
